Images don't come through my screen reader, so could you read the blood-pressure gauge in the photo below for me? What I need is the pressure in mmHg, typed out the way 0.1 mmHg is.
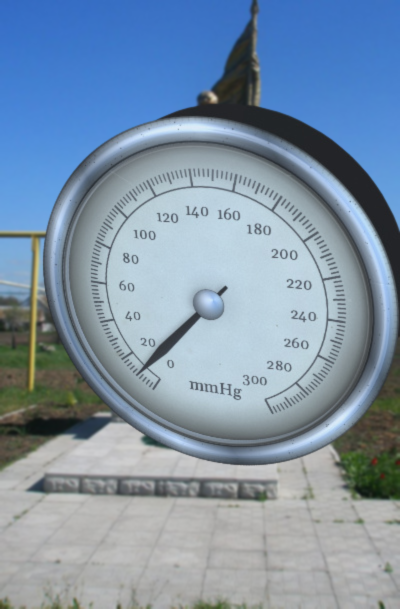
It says 10 mmHg
